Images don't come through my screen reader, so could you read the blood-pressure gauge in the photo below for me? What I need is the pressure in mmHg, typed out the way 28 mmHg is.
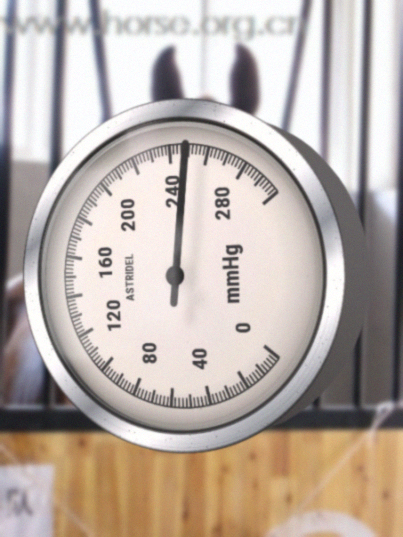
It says 250 mmHg
